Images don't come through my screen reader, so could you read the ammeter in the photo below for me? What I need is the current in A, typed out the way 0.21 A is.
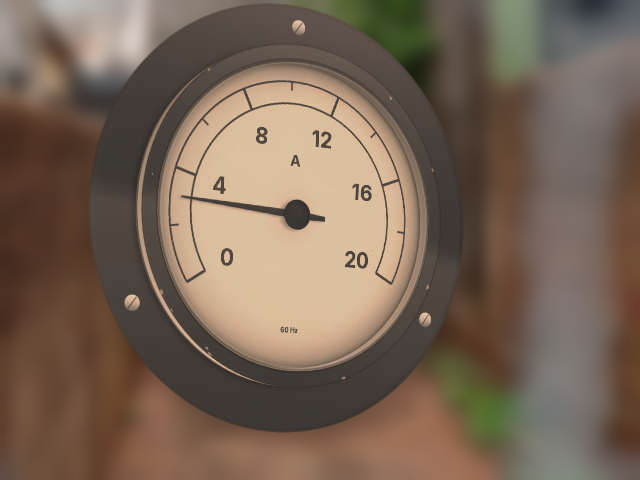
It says 3 A
